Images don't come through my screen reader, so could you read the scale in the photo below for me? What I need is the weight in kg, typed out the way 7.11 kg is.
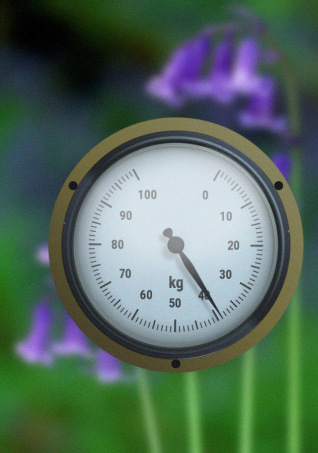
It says 39 kg
